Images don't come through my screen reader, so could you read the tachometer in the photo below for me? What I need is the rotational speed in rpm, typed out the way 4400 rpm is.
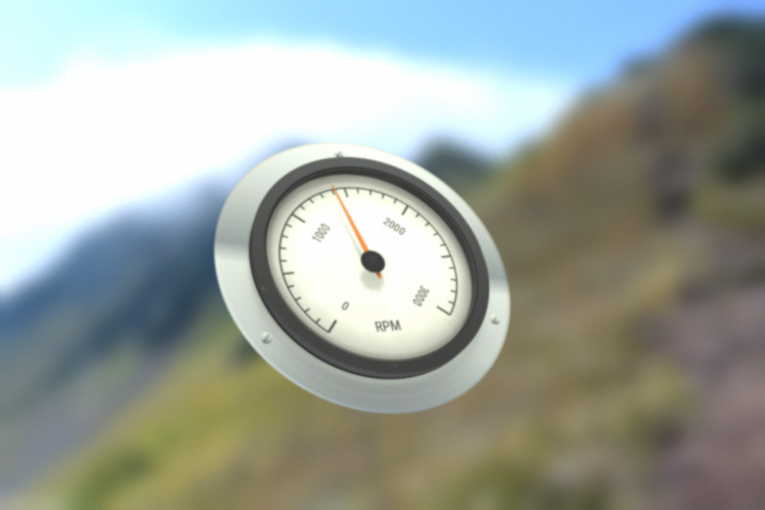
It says 1400 rpm
